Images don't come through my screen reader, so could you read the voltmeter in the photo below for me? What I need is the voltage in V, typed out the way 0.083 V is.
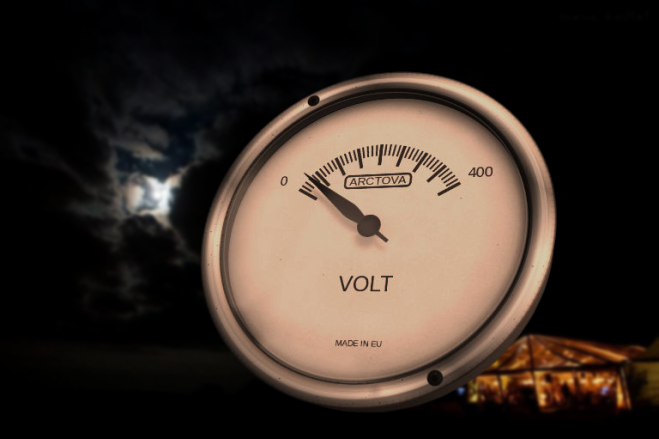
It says 30 V
